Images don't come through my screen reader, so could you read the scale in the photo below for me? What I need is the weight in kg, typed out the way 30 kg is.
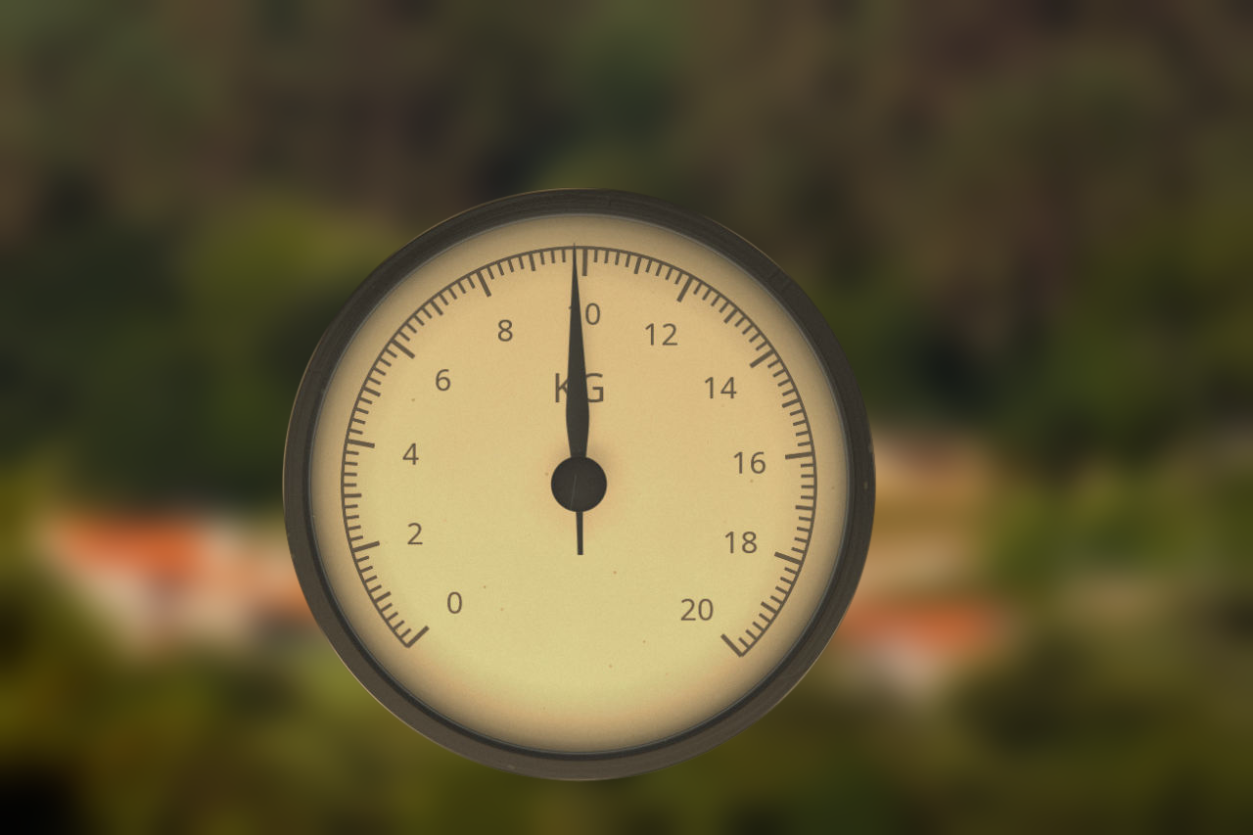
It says 9.8 kg
